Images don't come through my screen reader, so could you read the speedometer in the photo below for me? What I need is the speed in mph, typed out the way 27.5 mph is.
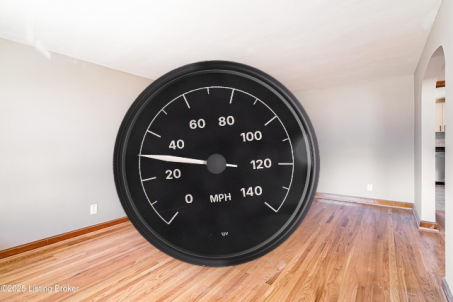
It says 30 mph
